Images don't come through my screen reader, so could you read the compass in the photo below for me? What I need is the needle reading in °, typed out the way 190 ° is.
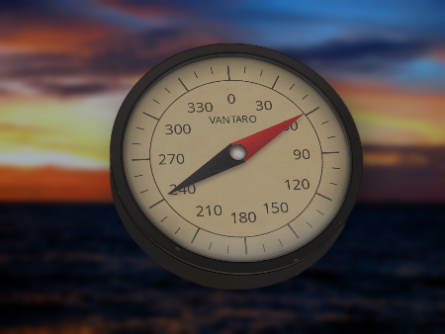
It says 60 °
